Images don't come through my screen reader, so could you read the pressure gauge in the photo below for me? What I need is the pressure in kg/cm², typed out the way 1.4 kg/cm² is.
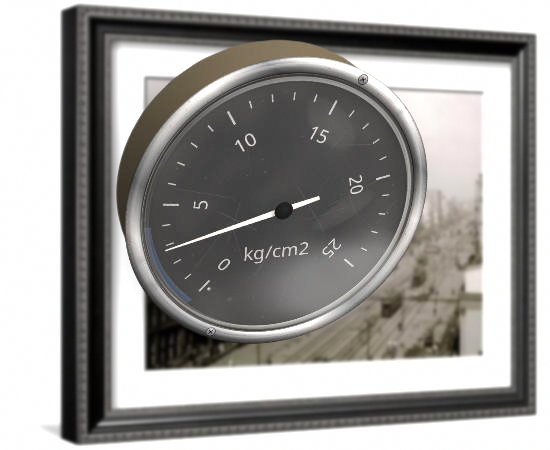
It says 3 kg/cm²
